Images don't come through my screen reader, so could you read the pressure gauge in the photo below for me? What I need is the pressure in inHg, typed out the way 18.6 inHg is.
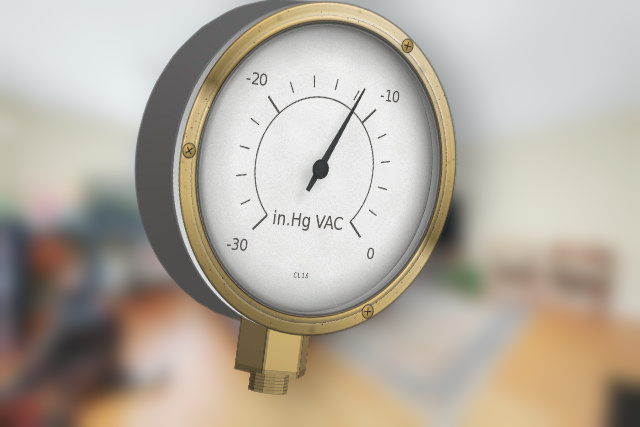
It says -12 inHg
